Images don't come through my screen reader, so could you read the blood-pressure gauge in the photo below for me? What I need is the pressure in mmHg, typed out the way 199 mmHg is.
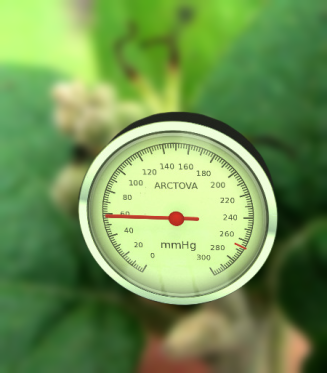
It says 60 mmHg
